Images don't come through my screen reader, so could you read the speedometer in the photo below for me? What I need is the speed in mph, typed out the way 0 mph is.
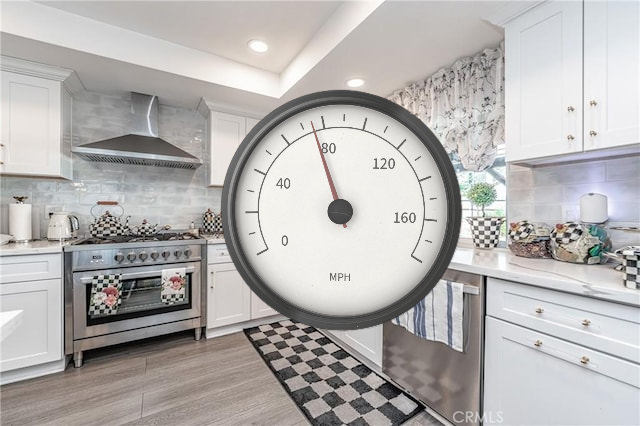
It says 75 mph
